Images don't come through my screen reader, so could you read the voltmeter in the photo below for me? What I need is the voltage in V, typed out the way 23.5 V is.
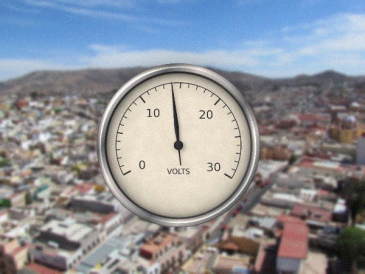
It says 14 V
